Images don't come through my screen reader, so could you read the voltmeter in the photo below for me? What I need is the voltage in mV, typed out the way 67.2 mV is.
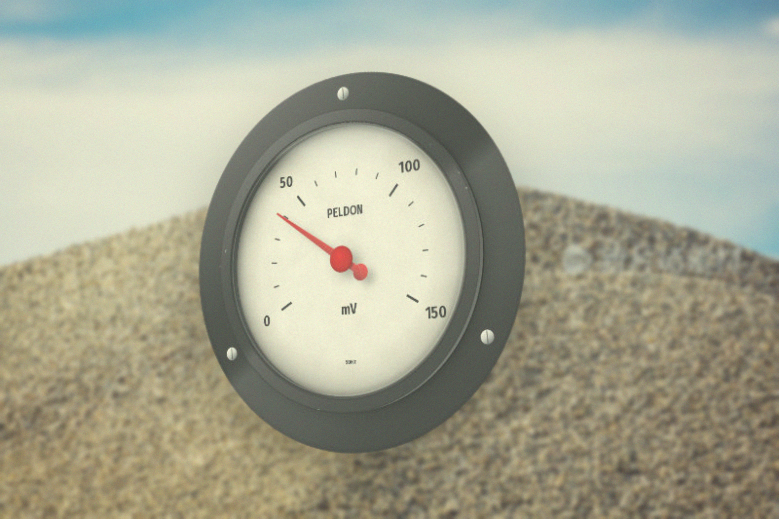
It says 40 mV
